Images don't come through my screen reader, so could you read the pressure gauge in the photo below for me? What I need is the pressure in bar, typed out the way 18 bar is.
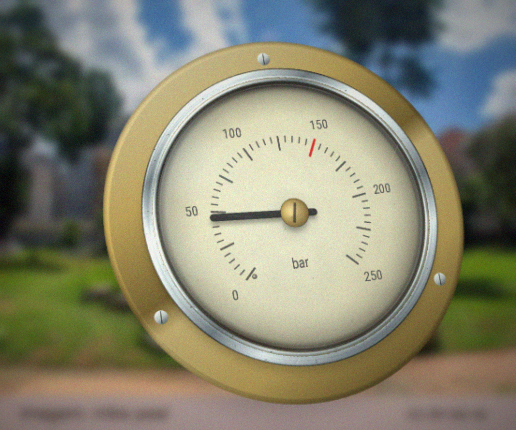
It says 45 bar
